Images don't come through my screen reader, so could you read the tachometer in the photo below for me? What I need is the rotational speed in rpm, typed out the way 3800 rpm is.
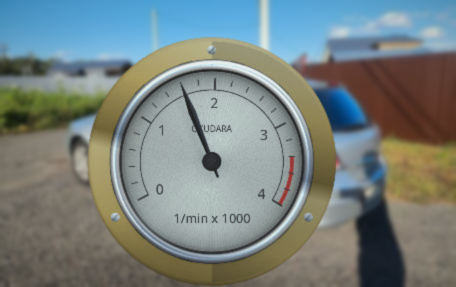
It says 1600 rpm
